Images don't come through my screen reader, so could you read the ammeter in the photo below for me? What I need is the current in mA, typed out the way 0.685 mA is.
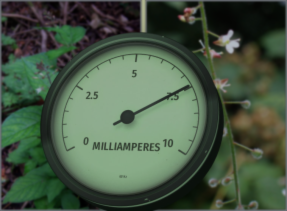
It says 7.5 mA
